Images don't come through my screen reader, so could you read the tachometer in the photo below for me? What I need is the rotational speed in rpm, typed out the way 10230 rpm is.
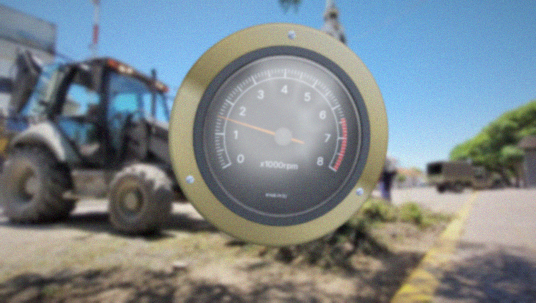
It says 1500 rpm
